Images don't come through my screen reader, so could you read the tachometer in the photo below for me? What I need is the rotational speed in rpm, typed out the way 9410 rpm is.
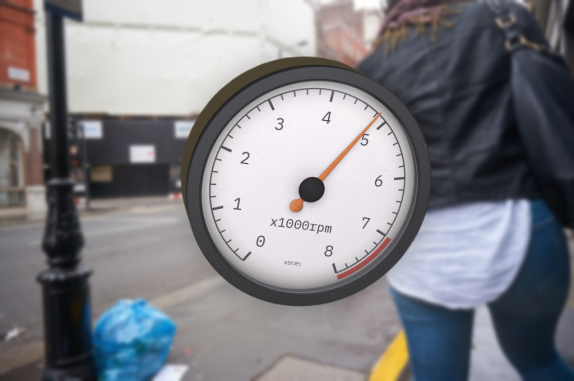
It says 4800 rpm
